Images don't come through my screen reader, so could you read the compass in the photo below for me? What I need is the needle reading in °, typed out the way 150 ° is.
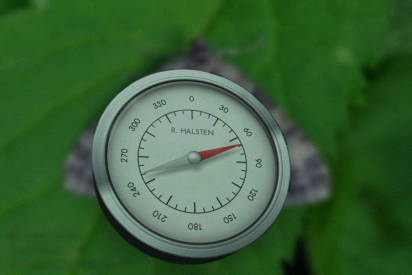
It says 70 °
